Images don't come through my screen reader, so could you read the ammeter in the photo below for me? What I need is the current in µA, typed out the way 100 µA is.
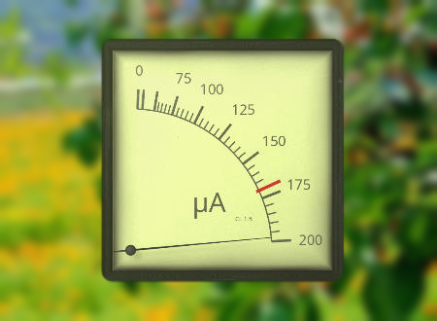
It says 197.5 µA
